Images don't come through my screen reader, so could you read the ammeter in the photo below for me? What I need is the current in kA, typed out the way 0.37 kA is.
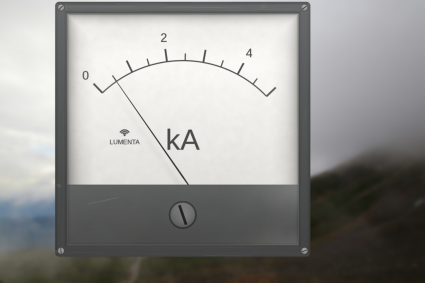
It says 0.5 kA
